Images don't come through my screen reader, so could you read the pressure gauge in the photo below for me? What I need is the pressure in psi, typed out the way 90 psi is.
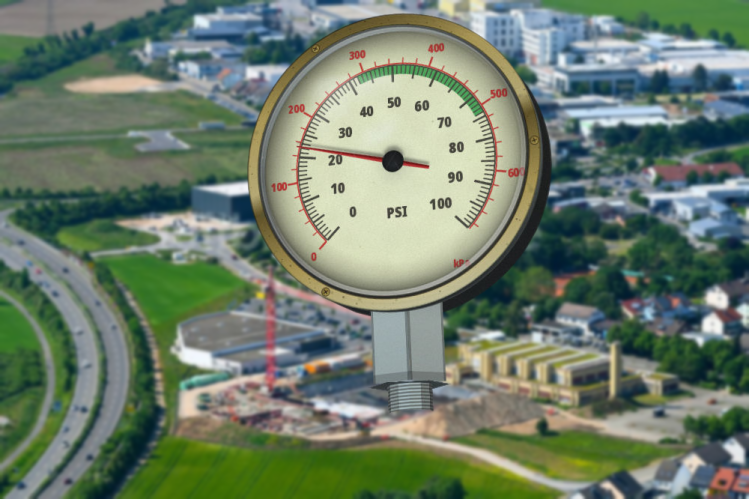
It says 22 psi
